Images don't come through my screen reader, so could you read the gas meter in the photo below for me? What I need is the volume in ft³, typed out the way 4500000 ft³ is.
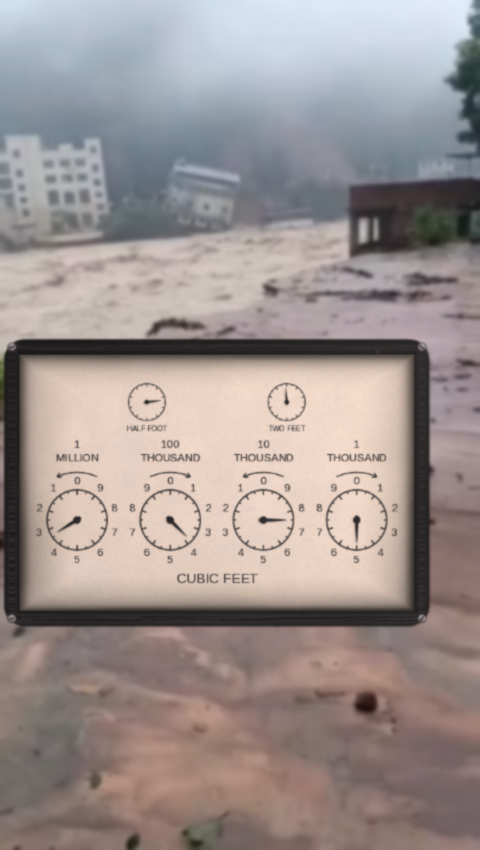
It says 337500 ft³
